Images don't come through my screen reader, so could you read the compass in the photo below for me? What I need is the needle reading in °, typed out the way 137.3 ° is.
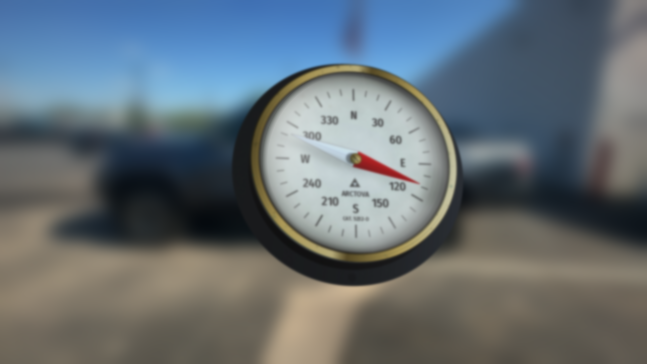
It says 110 °
